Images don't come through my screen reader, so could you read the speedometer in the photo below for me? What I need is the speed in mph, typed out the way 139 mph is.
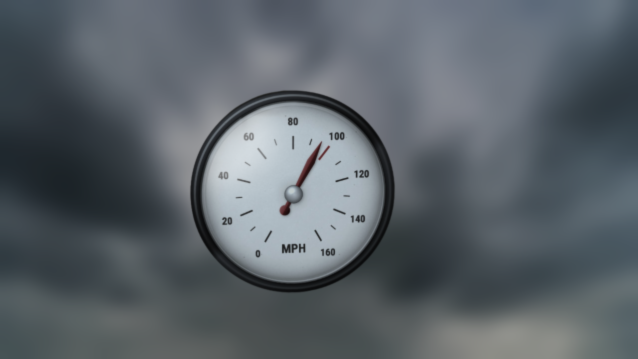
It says 95 mph
